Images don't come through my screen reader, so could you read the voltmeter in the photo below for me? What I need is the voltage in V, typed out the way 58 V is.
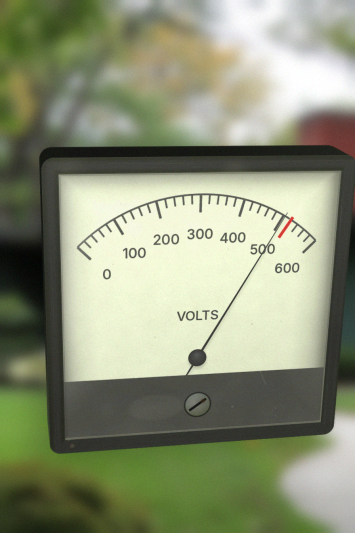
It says 500 V
